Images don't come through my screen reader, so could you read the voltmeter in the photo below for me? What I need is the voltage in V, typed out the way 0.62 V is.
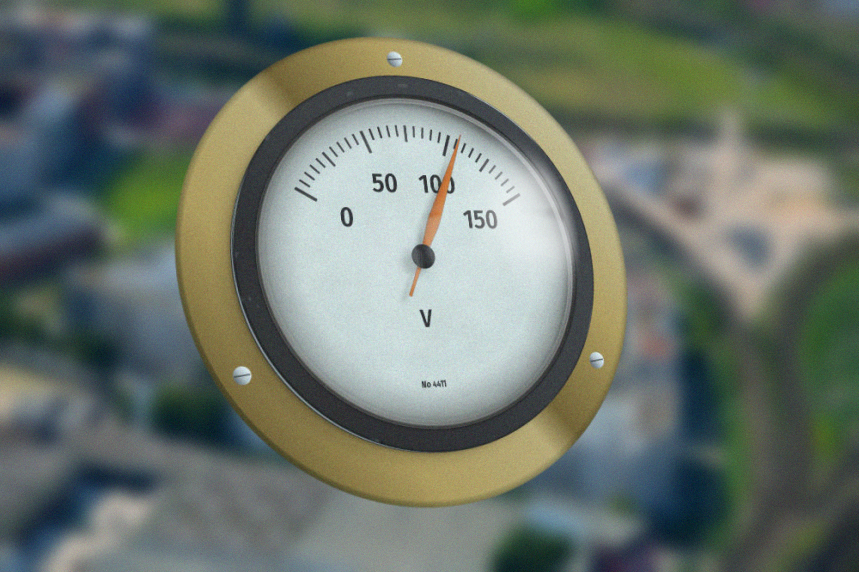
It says 105 V
